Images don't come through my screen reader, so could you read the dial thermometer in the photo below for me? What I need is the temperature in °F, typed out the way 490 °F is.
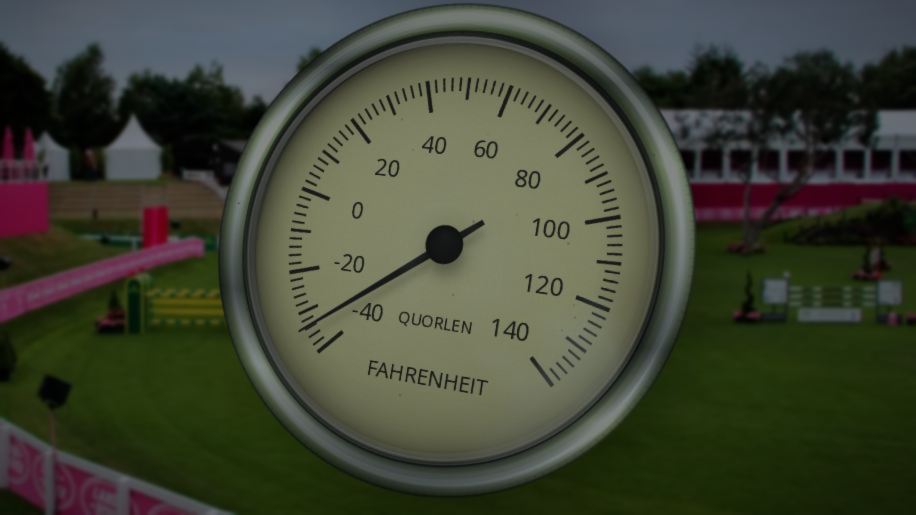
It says -34 °F
